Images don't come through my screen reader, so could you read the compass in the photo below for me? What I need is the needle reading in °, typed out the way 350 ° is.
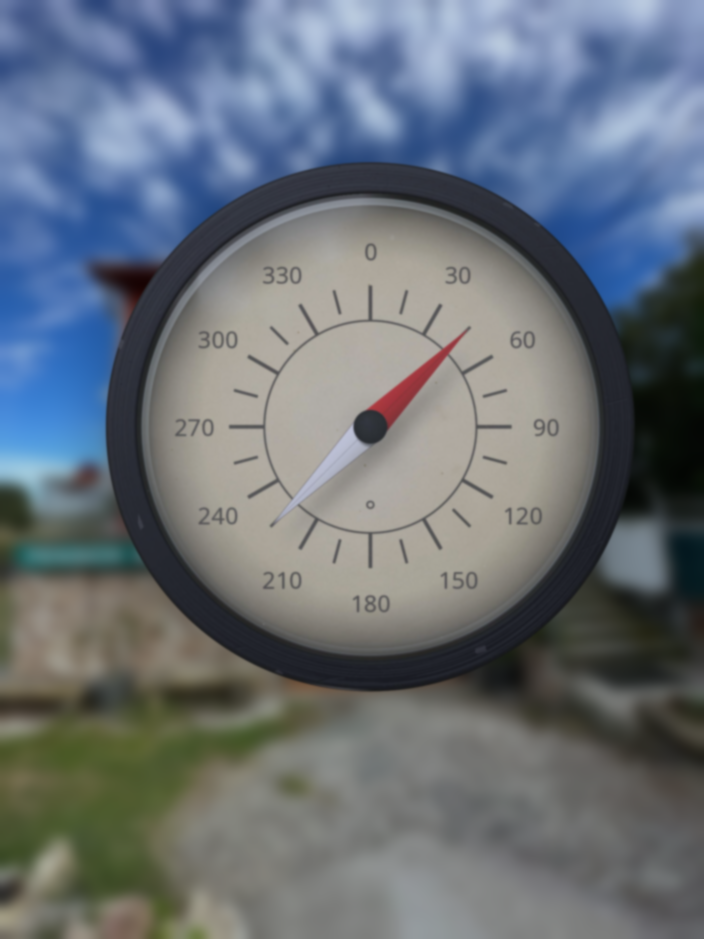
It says 45 °
